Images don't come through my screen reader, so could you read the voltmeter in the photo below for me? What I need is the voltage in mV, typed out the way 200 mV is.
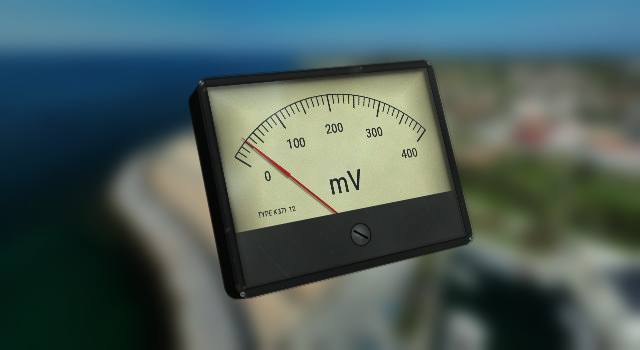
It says 30 mV
